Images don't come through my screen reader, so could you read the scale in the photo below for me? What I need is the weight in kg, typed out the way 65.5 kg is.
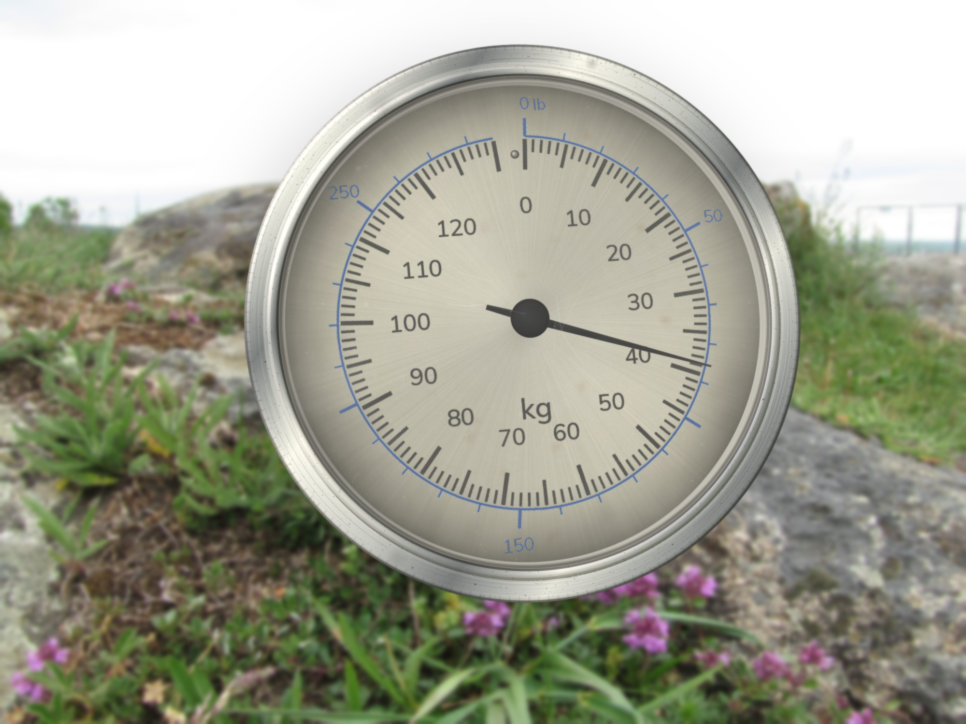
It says 39 kg
